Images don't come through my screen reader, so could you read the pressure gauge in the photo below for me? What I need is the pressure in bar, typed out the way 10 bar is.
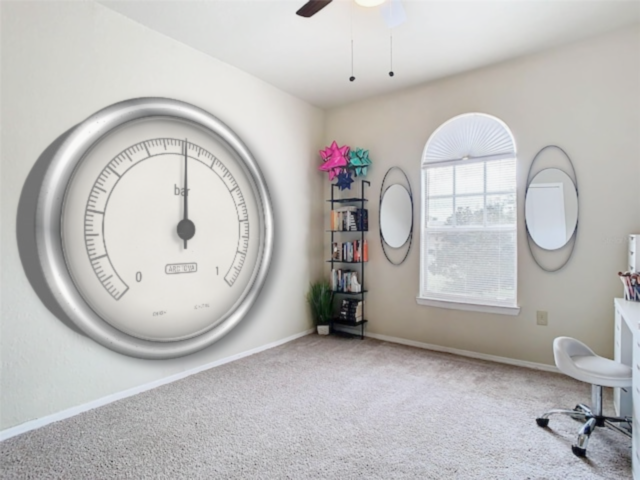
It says 0.5 bar
